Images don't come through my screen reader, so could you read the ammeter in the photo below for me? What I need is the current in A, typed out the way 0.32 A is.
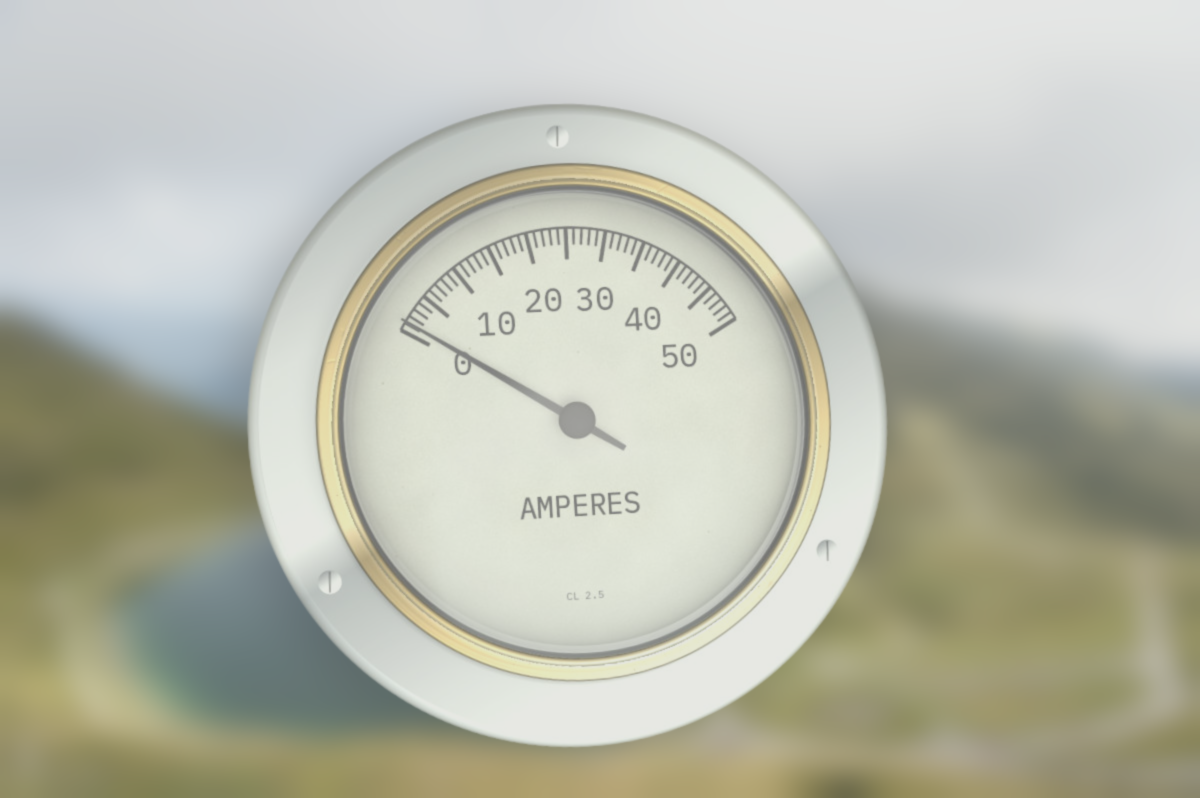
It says 1 A
